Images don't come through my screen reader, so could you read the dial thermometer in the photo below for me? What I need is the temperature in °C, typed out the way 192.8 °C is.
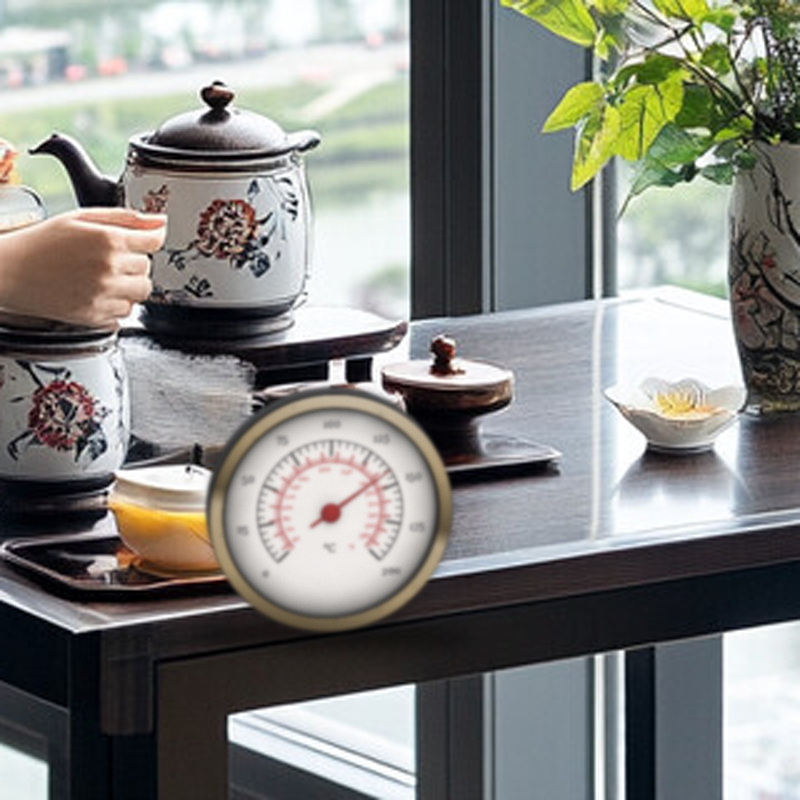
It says 140 °C
